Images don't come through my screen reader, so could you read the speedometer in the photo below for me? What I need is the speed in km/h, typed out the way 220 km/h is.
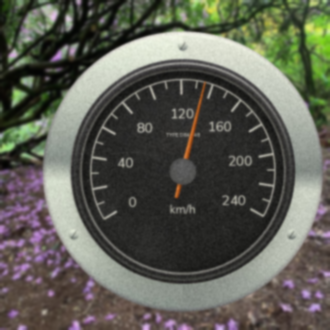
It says 135 km/h
